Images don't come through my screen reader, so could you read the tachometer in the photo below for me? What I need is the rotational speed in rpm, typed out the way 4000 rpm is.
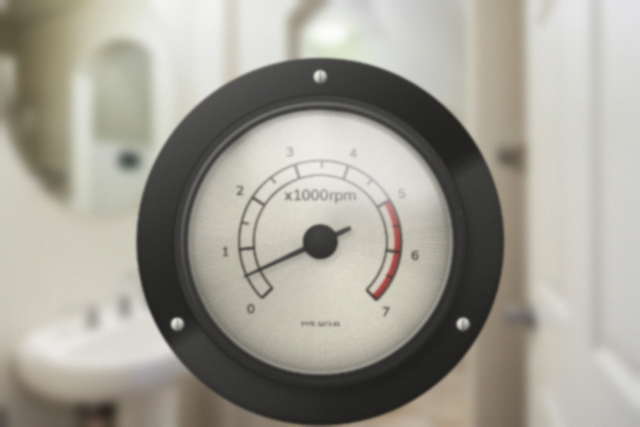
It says 500 rpm
